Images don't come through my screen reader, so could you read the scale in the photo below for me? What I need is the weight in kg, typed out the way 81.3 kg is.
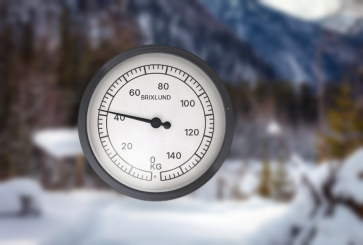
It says 42 kg
